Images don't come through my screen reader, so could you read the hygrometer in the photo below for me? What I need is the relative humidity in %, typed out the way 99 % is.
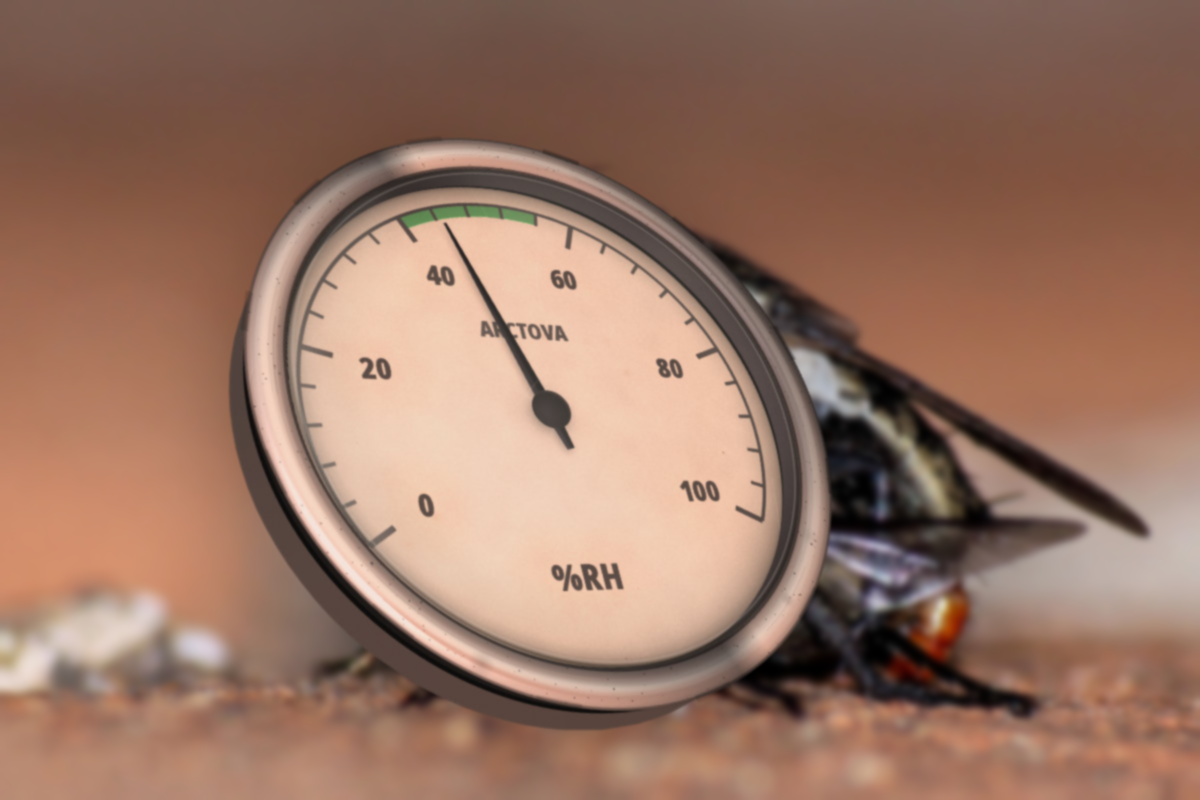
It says 44 %
